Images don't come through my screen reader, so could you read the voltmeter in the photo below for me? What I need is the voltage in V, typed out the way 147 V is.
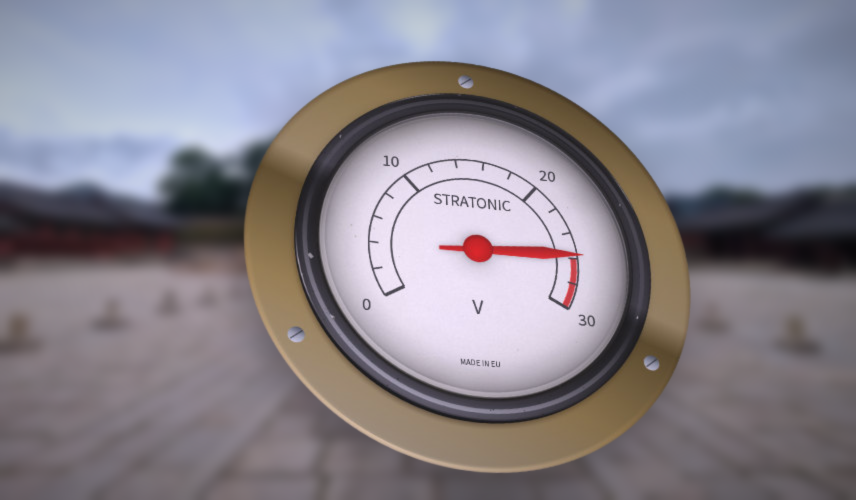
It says 26 V
